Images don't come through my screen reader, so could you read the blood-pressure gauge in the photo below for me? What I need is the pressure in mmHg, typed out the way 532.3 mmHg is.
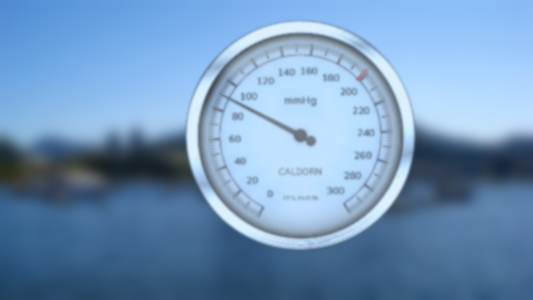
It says 90 mmHg
